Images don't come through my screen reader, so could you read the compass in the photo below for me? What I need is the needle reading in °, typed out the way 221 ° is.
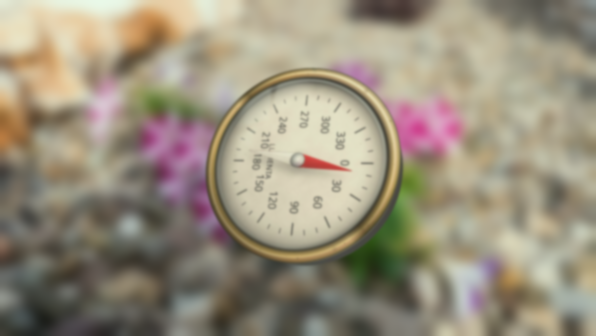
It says 10 °
